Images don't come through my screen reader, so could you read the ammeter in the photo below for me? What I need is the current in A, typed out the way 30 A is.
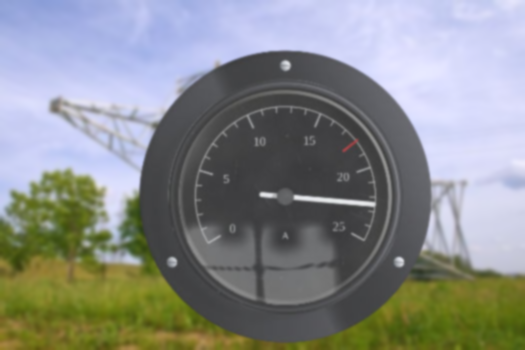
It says 22.5 A
